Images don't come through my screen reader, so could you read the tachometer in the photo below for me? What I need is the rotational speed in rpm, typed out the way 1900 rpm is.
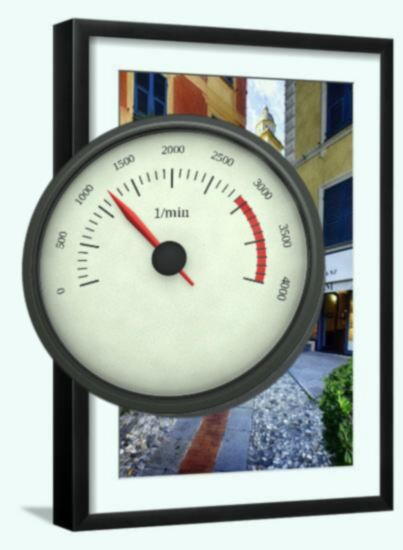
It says 1200 rpm
